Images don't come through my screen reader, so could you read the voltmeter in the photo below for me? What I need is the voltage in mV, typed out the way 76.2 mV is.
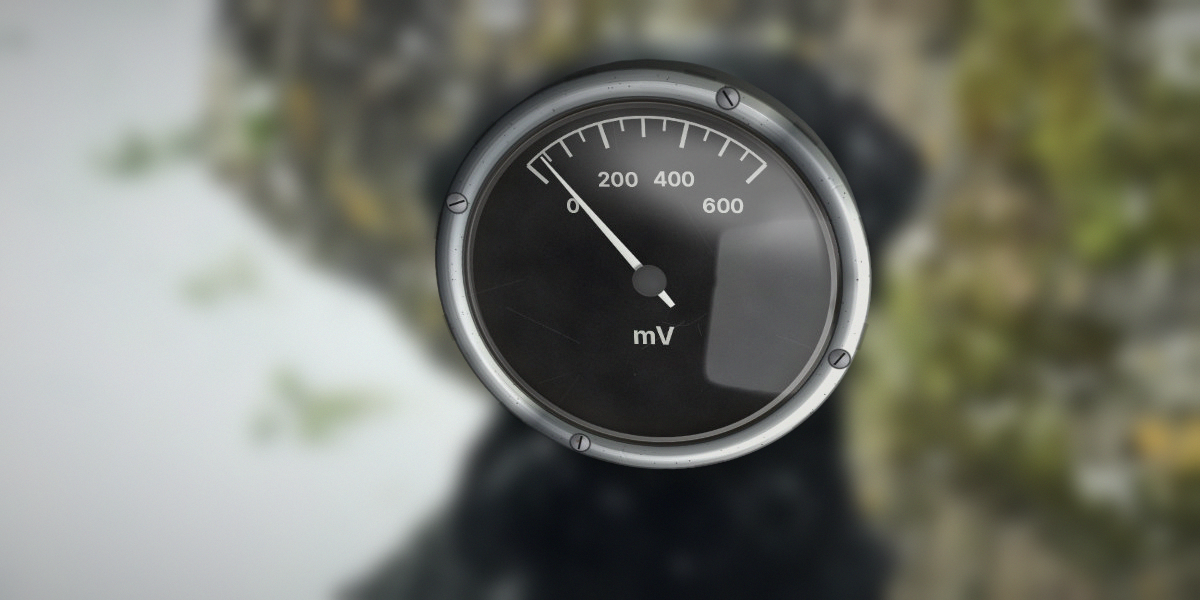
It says 50 mV
